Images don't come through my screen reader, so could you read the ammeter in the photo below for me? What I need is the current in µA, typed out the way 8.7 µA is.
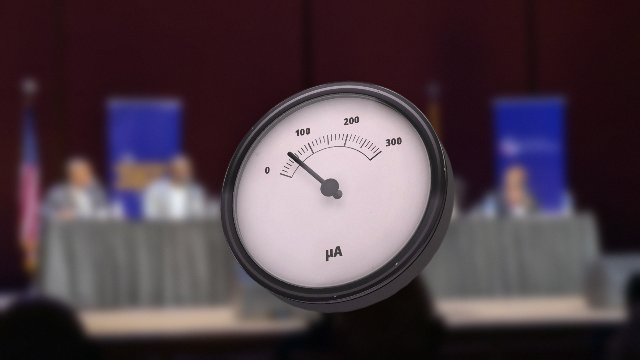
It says 50 µA
